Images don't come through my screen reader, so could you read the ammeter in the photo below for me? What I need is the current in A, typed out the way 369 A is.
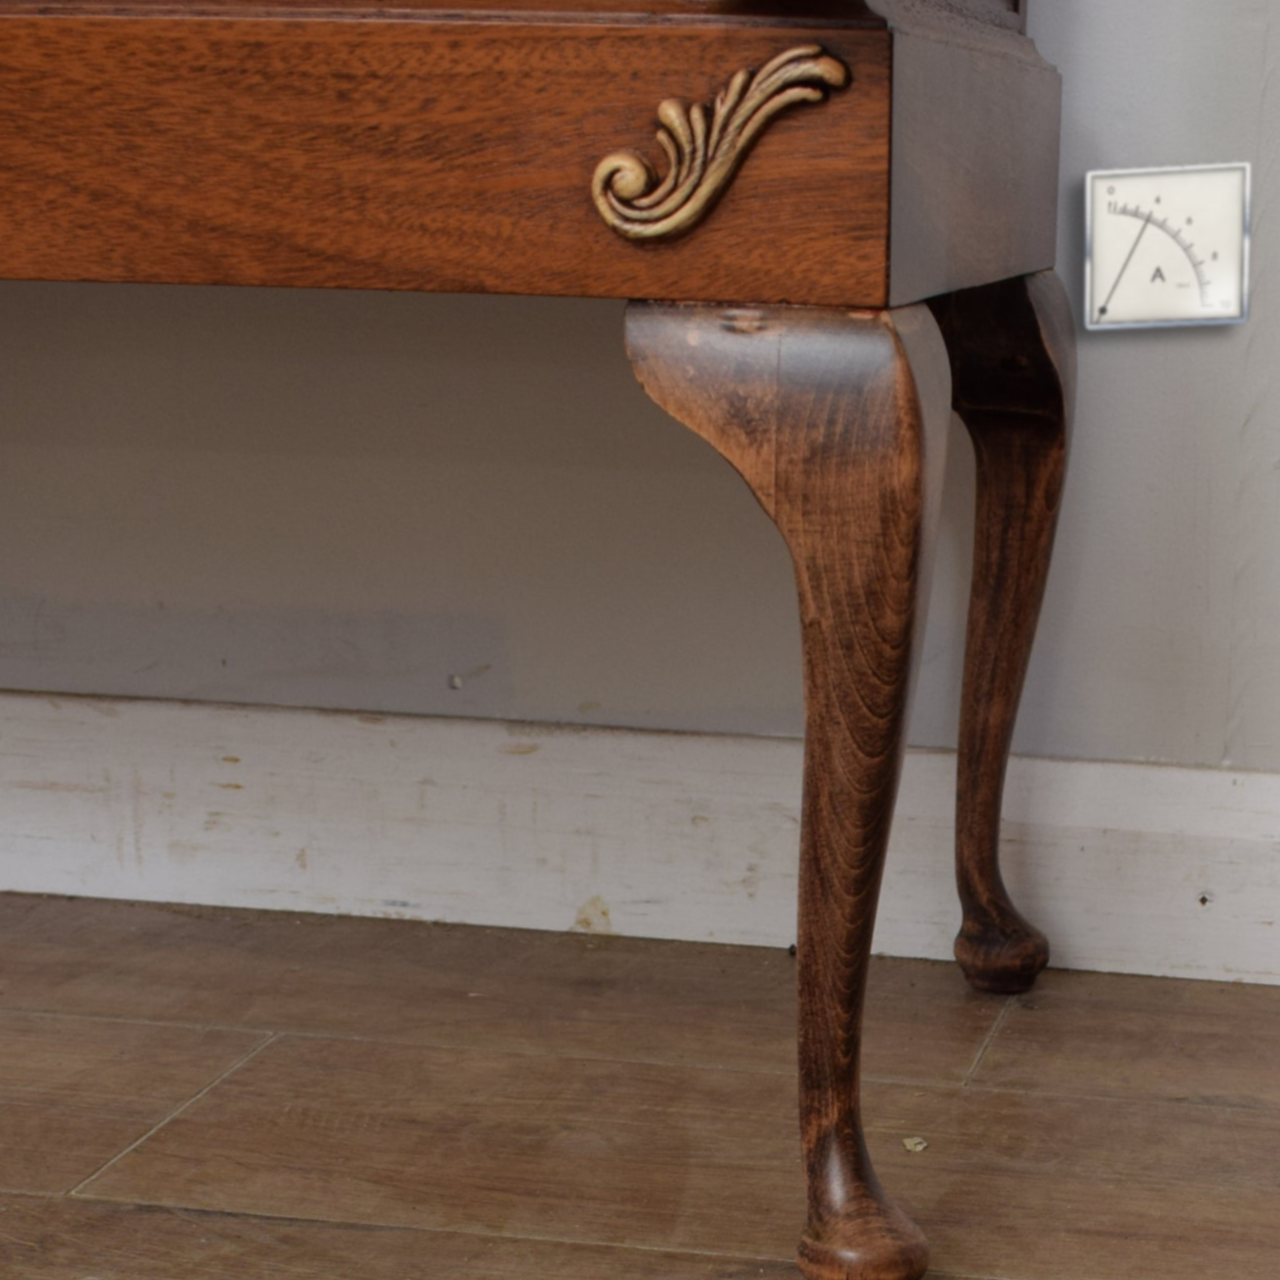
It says 4 A
